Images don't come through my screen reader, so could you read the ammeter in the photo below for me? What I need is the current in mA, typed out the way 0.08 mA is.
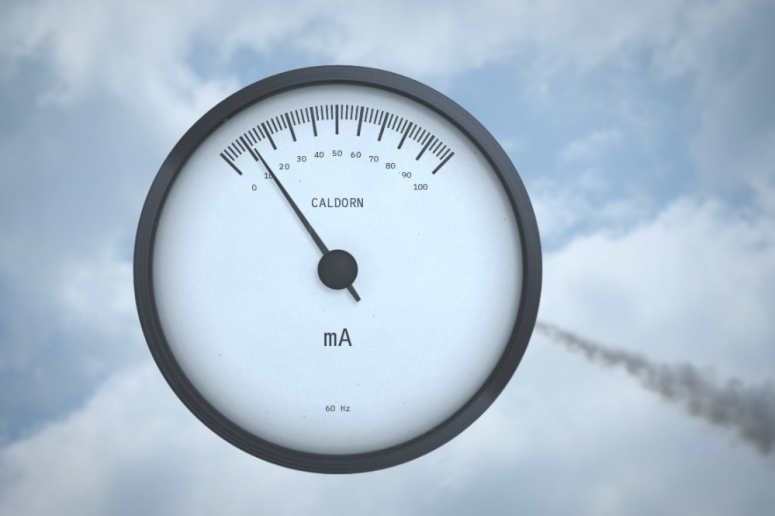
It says 12 mA
